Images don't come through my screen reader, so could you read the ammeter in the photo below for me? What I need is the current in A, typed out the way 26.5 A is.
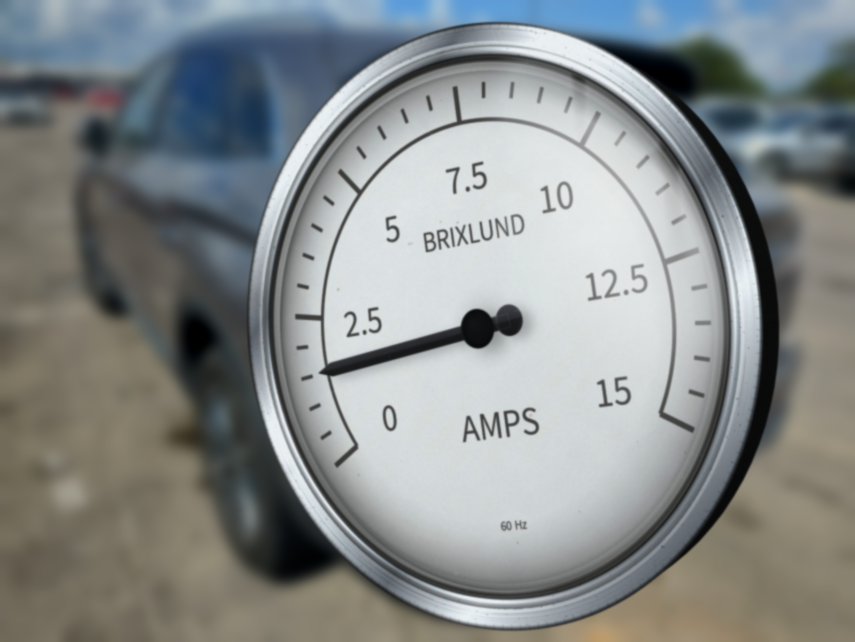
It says 1.5 A
